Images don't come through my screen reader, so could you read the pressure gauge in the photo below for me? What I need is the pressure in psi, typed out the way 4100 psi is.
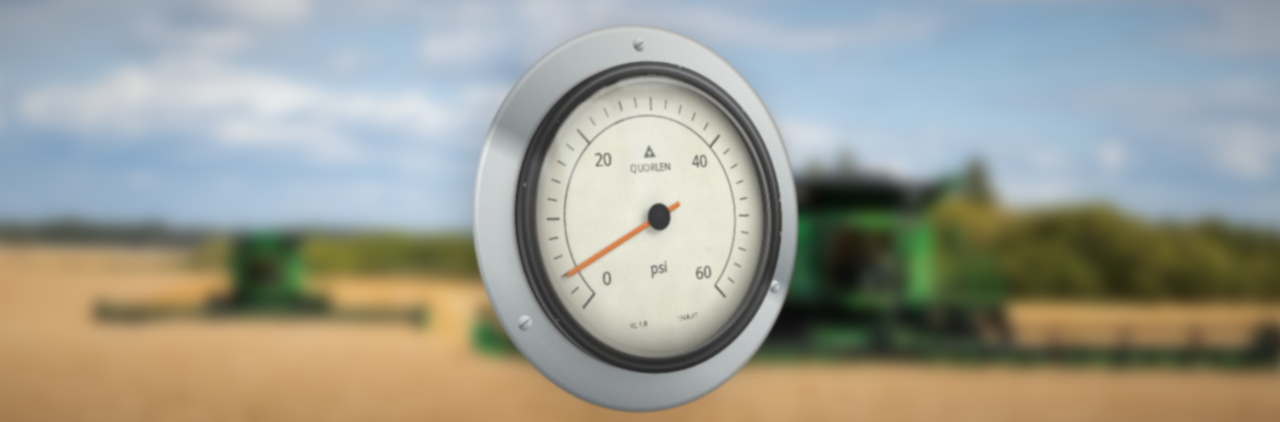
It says 4 psi
